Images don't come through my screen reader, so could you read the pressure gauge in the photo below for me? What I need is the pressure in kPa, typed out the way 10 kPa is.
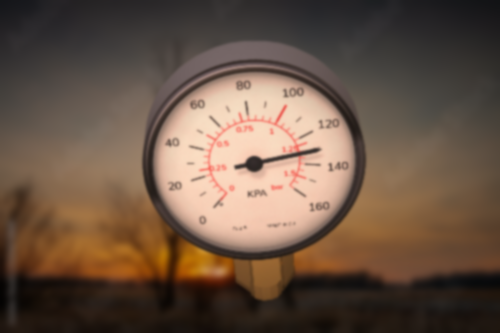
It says 130 kPa
